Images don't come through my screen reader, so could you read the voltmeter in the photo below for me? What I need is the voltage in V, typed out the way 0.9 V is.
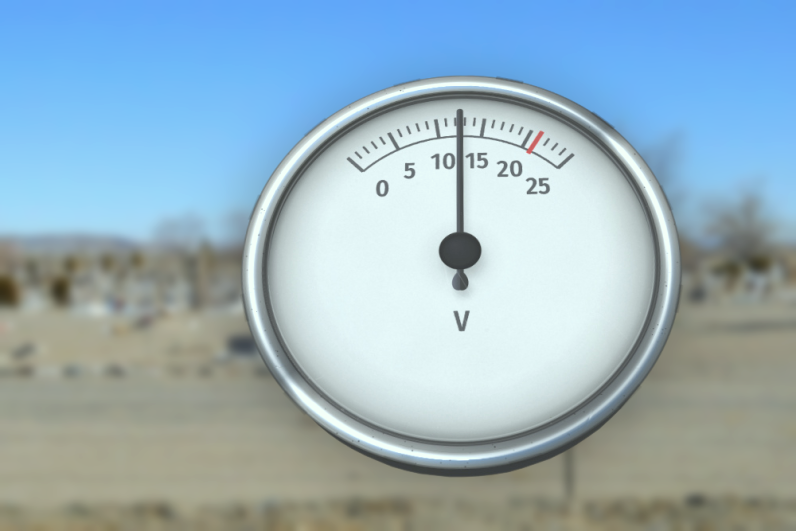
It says 12.5 V
